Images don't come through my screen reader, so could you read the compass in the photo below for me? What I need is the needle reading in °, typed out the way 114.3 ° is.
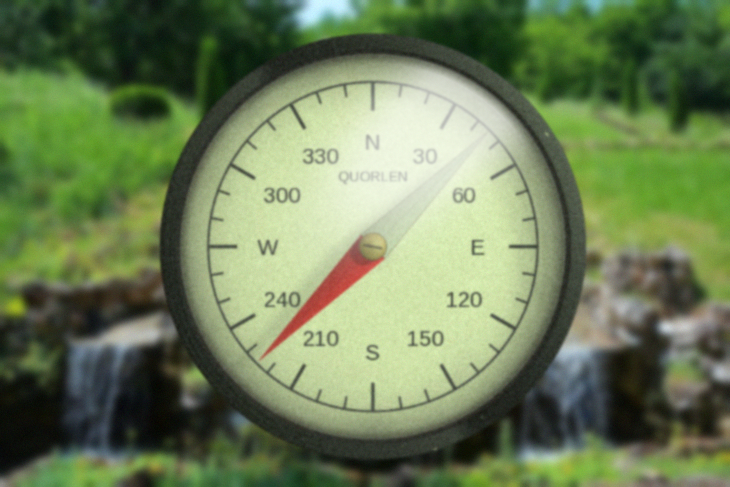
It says 225 °
